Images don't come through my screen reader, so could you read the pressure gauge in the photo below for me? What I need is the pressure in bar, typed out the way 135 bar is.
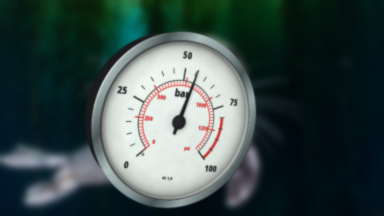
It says 55 bar
